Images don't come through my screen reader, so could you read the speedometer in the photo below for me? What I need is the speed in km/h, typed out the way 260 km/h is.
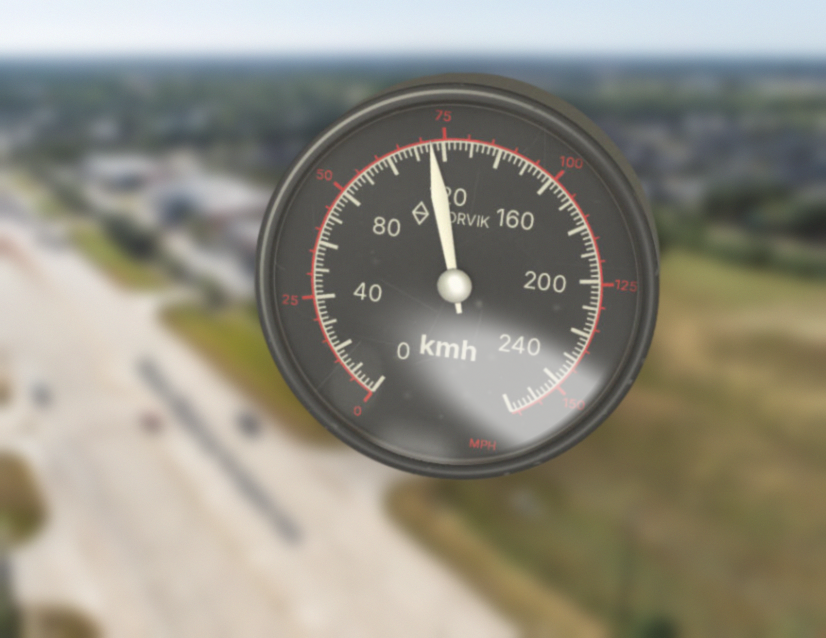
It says 116 km/h
